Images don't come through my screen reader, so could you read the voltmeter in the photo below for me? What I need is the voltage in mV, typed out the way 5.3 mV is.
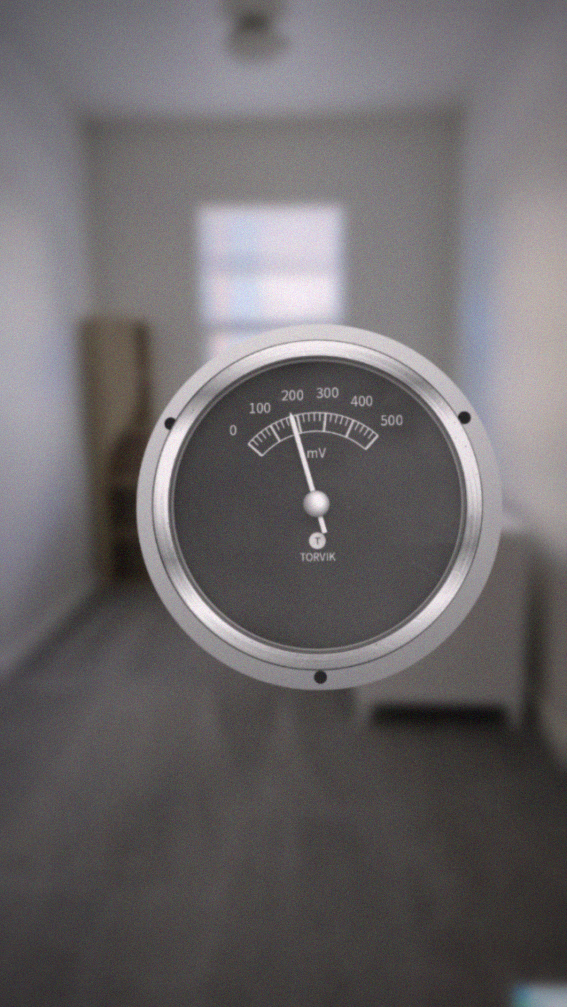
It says 180 mV
